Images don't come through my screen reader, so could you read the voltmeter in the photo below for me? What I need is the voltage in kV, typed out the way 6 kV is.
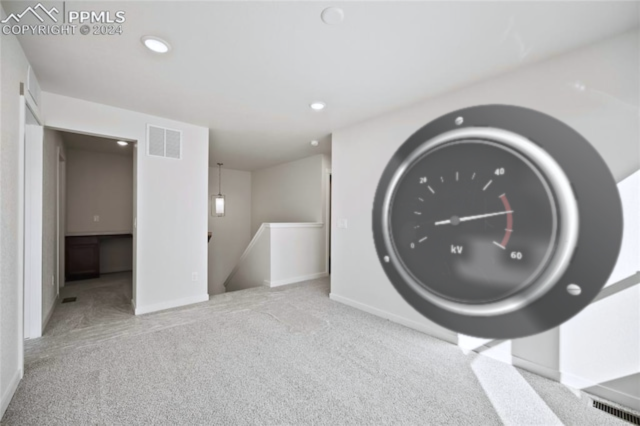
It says 50 kV
